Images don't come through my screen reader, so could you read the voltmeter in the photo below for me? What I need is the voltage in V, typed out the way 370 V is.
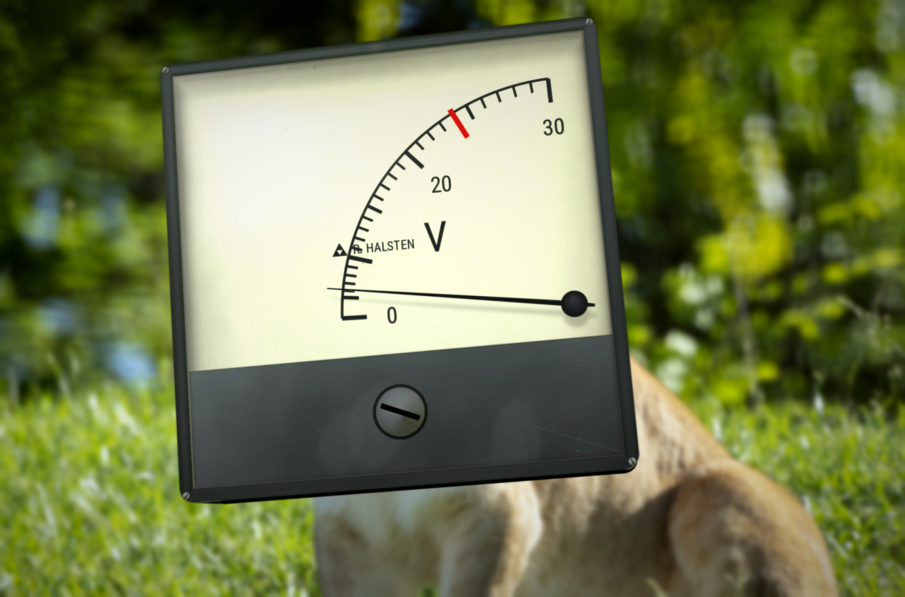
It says 6 V
